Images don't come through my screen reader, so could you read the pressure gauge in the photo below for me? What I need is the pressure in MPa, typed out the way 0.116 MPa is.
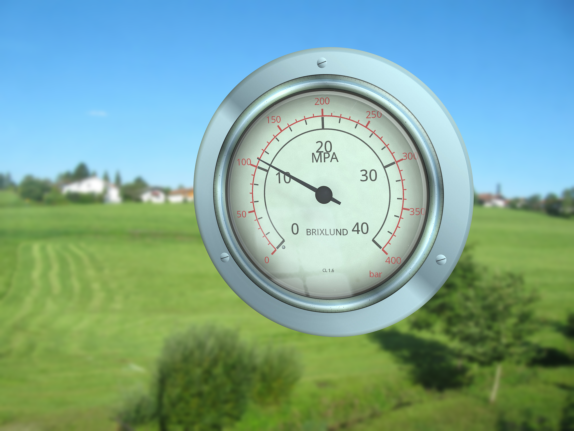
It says 11 MPa
